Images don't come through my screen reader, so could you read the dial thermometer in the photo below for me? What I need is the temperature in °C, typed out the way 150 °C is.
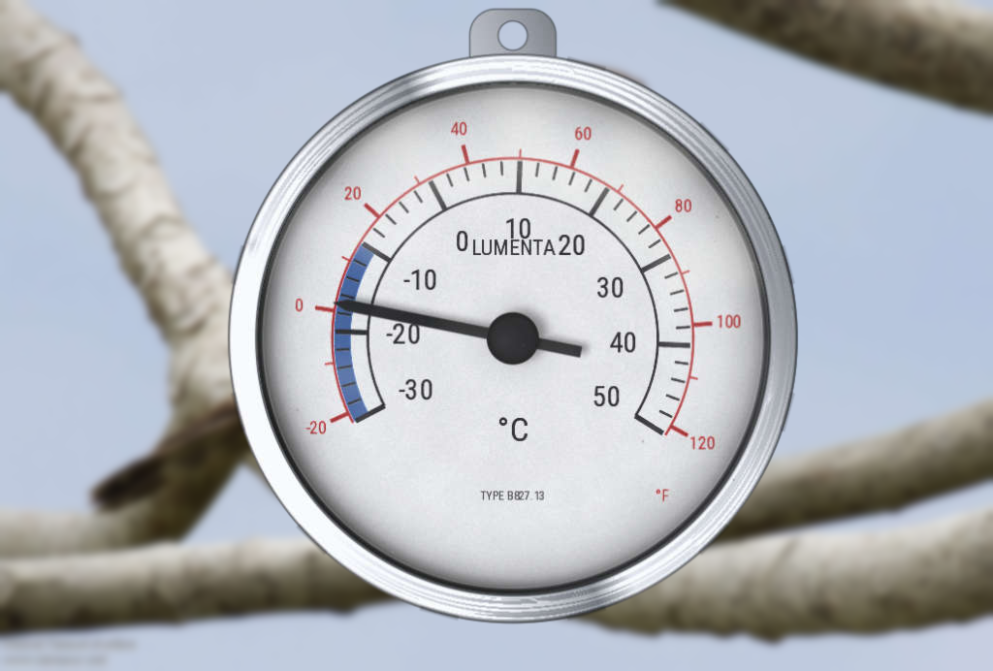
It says -17 °C
